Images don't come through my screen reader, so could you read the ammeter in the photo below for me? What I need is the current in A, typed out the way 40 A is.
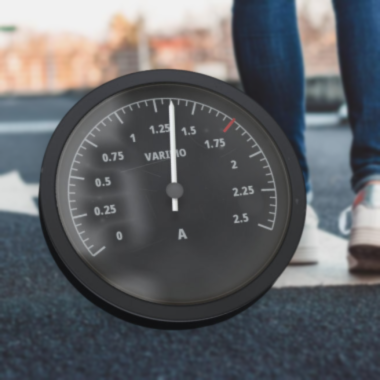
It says 1.35 A
